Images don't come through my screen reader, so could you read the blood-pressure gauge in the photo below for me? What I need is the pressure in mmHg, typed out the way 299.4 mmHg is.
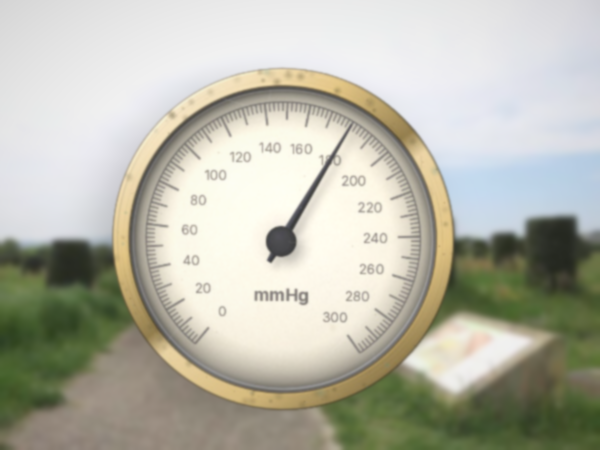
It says 180 mmHg
